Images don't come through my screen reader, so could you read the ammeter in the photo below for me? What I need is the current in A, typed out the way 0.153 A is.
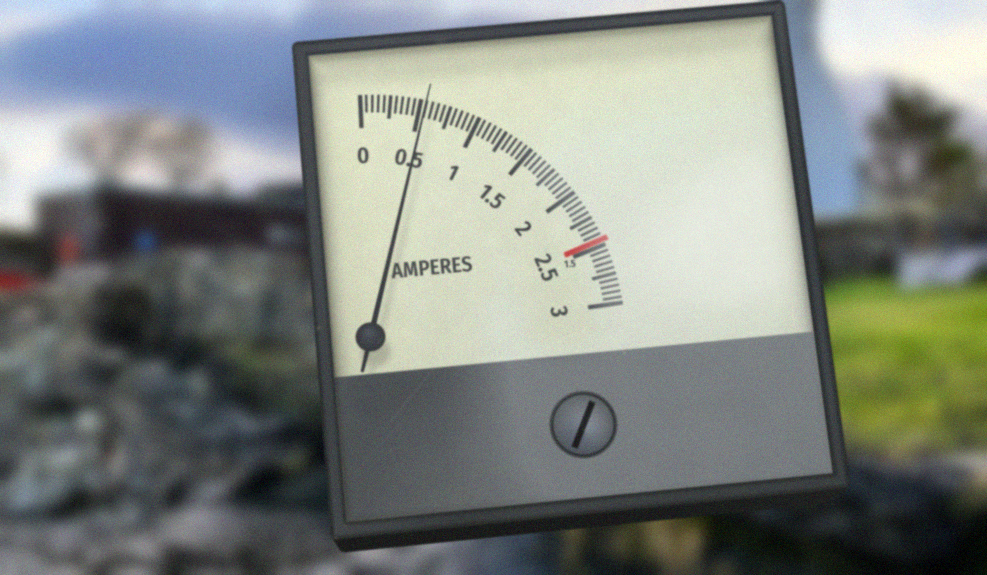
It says 0.55 A
